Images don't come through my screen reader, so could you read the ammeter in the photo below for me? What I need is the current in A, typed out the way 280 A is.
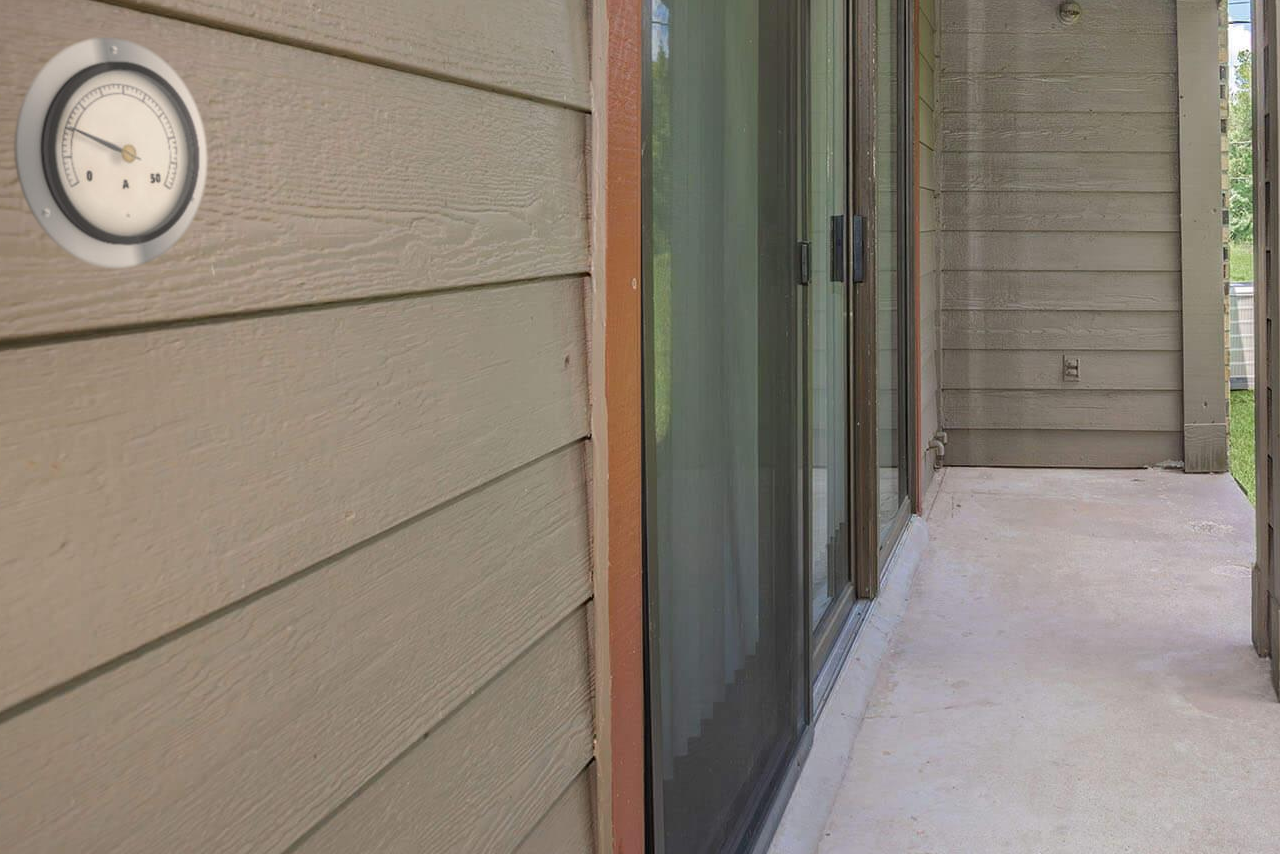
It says 10 A
